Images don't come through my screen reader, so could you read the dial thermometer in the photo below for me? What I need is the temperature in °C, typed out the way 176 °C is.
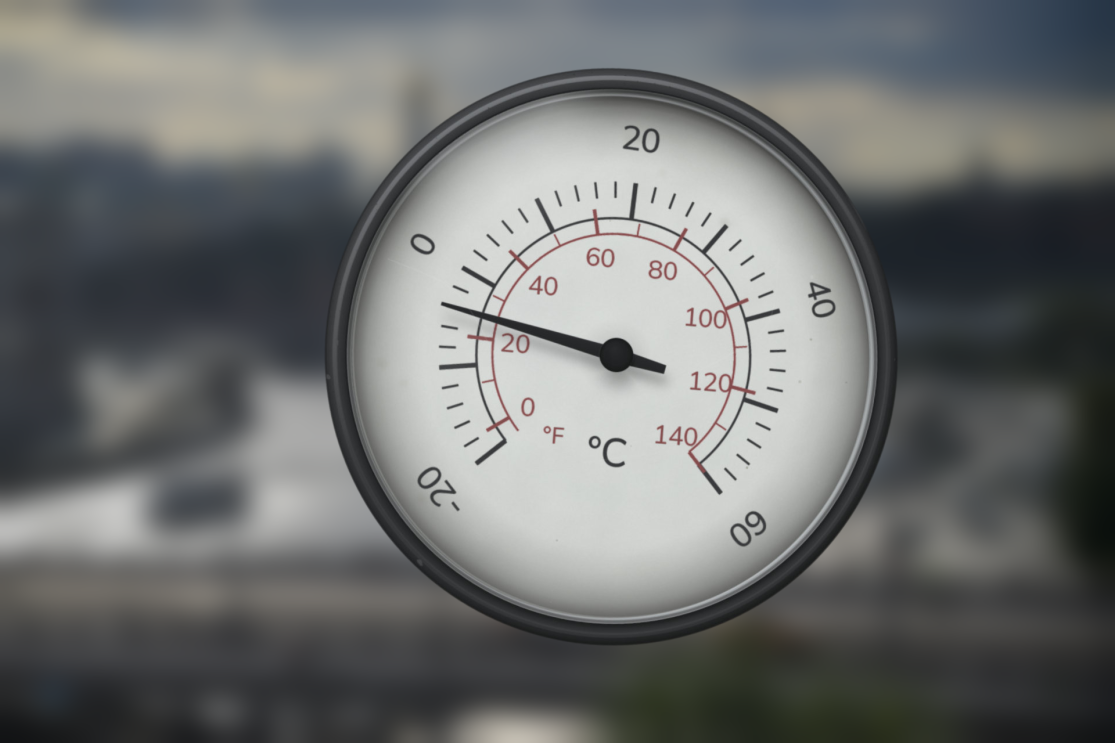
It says -4 °C
